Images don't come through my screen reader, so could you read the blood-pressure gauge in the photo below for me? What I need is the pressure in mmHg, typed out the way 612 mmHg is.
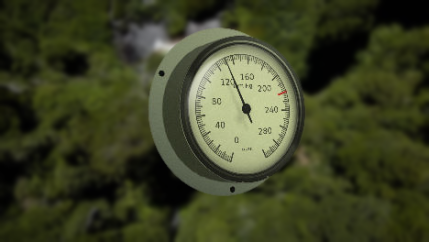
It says 130 mmHg
